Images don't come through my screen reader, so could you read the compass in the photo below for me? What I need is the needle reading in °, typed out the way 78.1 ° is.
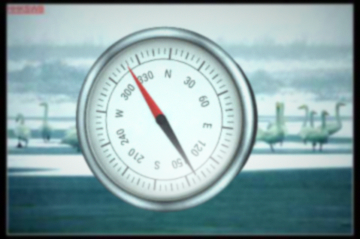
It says 320 °
